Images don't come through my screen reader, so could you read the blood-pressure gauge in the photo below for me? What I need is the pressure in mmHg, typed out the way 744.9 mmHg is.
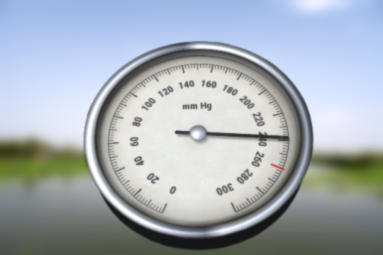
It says 240 mmHg
